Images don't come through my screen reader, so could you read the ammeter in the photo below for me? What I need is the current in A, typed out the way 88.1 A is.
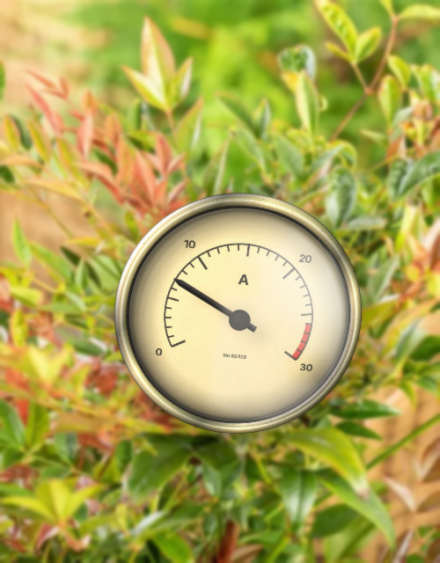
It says 7 A
